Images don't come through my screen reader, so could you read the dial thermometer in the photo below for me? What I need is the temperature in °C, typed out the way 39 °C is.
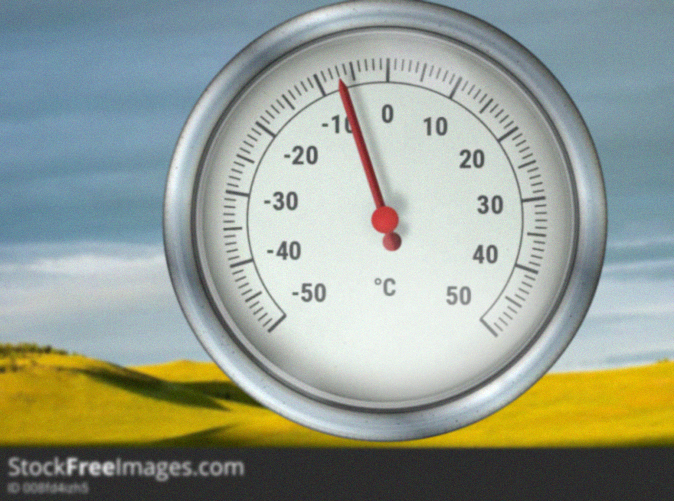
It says -7 °C
